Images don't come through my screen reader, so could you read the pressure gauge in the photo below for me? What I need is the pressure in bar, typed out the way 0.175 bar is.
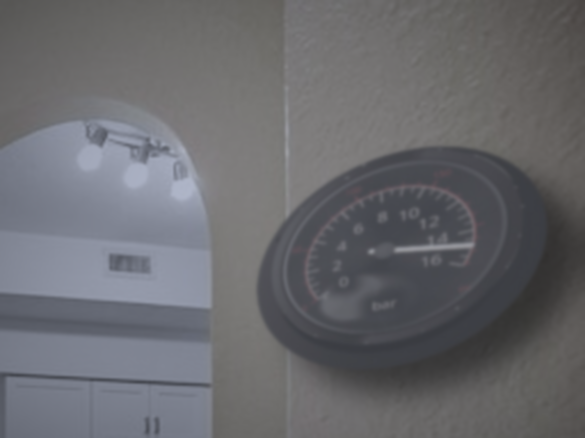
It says 15 bar
